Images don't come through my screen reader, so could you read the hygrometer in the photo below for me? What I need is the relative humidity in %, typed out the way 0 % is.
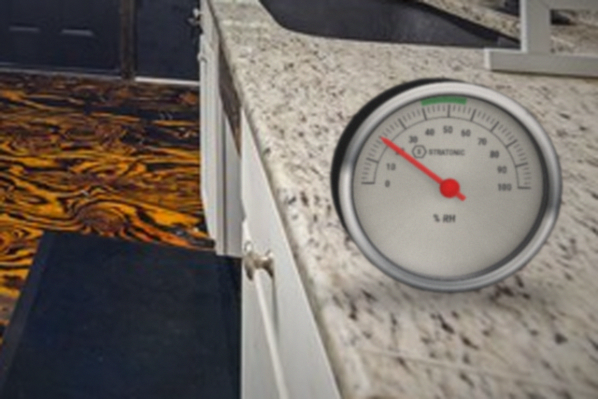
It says 20 %
